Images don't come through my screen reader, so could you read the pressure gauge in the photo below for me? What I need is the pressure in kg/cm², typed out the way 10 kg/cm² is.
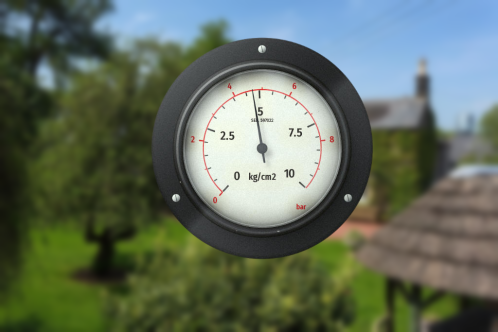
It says 4.75 kg/cm²
